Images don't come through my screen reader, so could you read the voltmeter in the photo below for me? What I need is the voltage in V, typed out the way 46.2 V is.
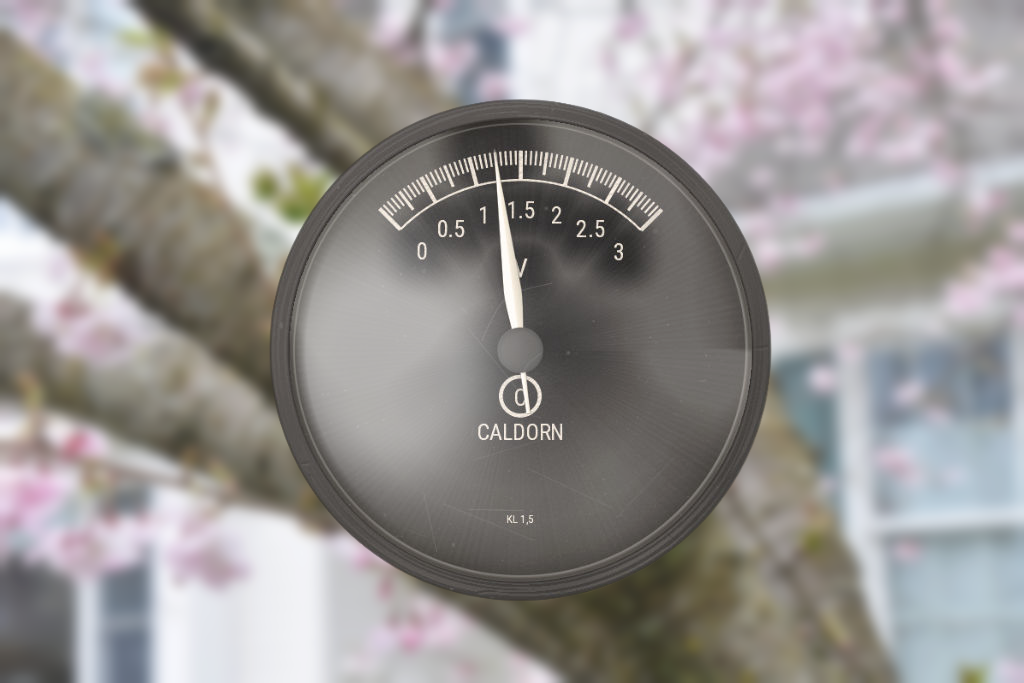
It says 1.25 V
